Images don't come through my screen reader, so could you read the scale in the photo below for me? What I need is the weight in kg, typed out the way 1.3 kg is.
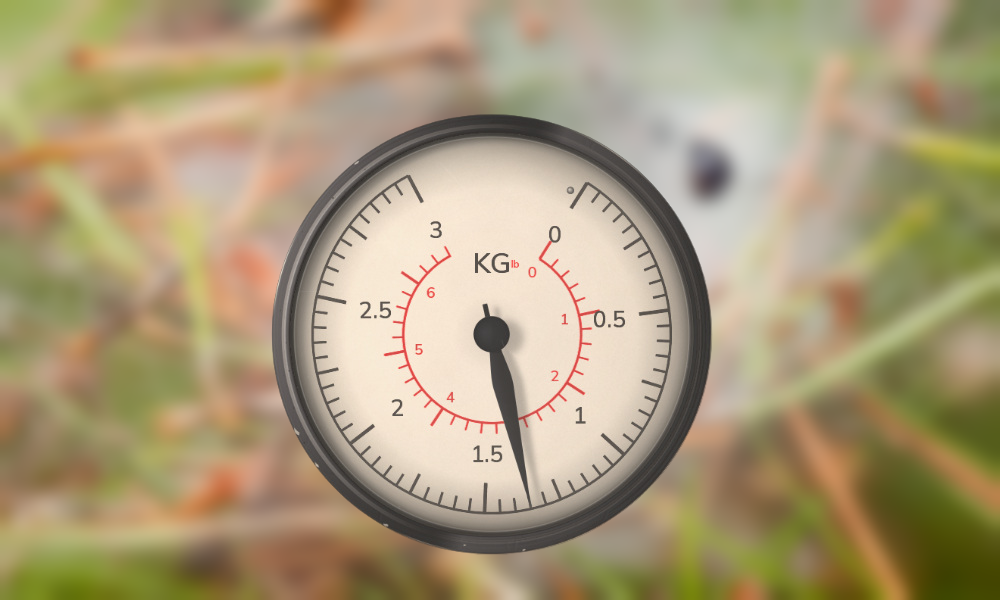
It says 1.35 kg
